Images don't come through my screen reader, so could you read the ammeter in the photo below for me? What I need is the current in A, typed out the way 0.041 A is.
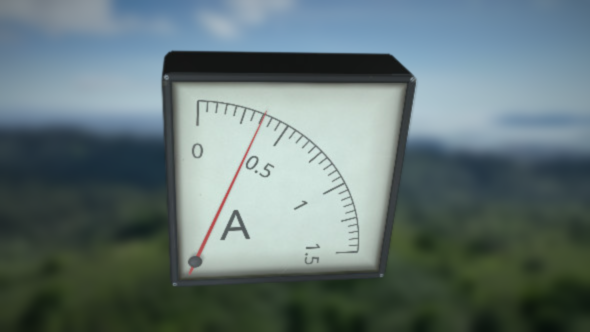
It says 0.35 A
